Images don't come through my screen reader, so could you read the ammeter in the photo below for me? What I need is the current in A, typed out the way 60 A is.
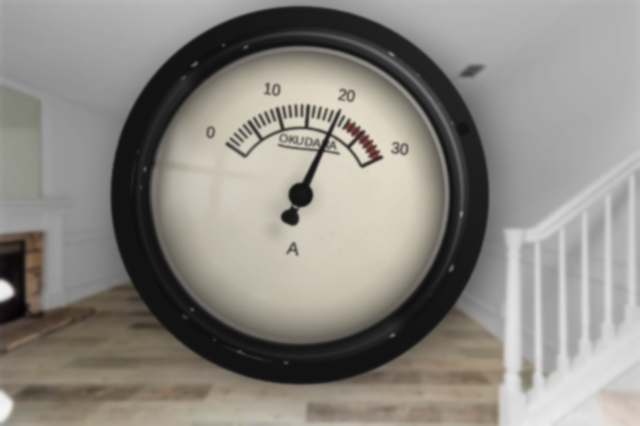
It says 20 A
